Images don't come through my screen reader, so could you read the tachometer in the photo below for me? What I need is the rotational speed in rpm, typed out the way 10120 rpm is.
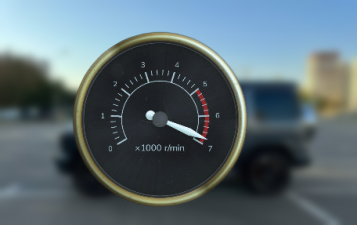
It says 6800 rpm
